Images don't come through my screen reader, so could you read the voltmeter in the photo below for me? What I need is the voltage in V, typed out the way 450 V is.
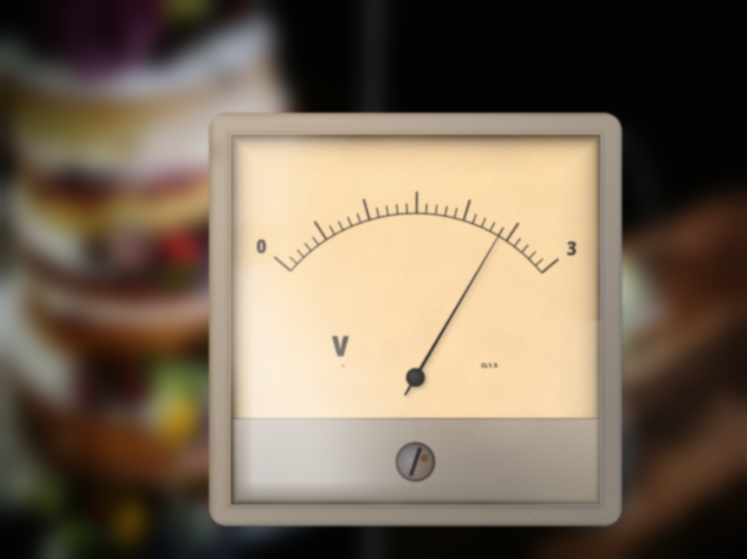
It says 2.4 V
